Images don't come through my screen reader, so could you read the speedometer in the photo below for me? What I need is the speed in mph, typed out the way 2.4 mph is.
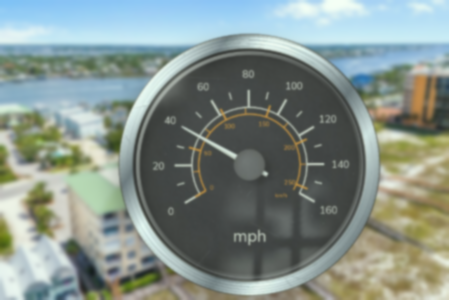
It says 40 mph
